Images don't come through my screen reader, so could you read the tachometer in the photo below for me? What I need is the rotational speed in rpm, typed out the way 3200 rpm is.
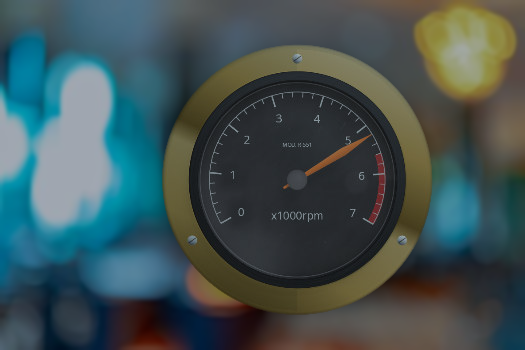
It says 5200 rpm
